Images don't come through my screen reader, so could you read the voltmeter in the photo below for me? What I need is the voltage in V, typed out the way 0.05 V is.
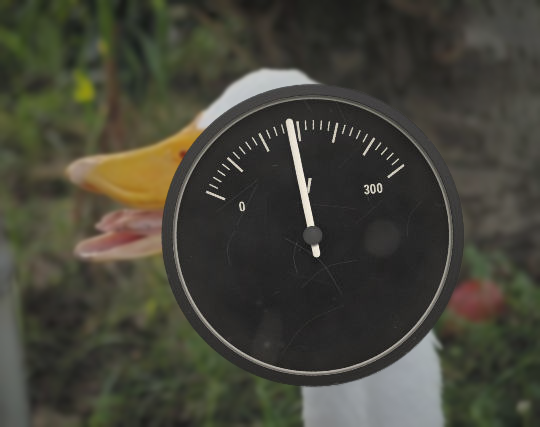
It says 140 V
